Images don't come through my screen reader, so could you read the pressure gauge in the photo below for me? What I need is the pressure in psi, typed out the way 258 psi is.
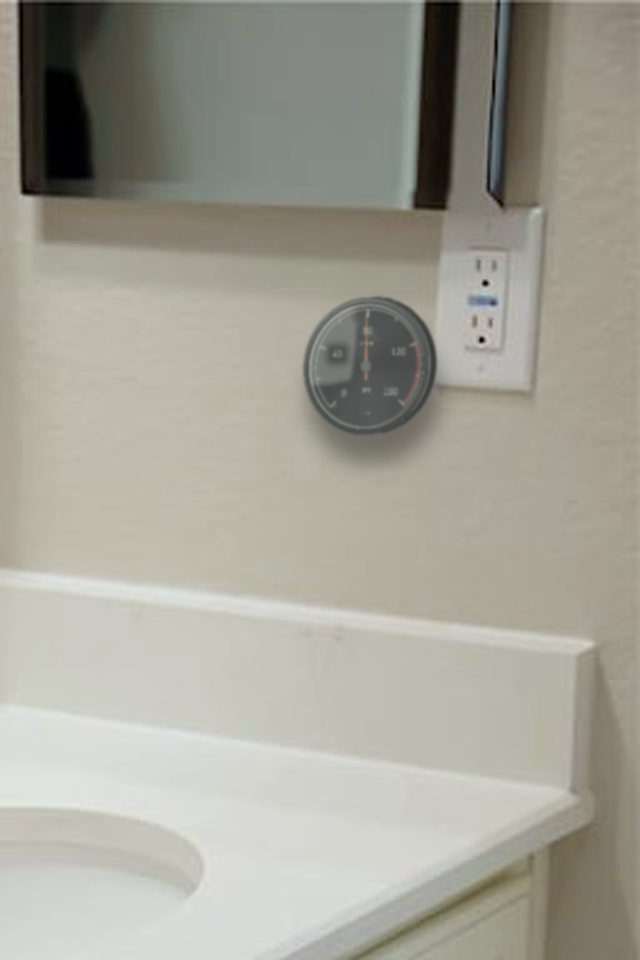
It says 80 psi
